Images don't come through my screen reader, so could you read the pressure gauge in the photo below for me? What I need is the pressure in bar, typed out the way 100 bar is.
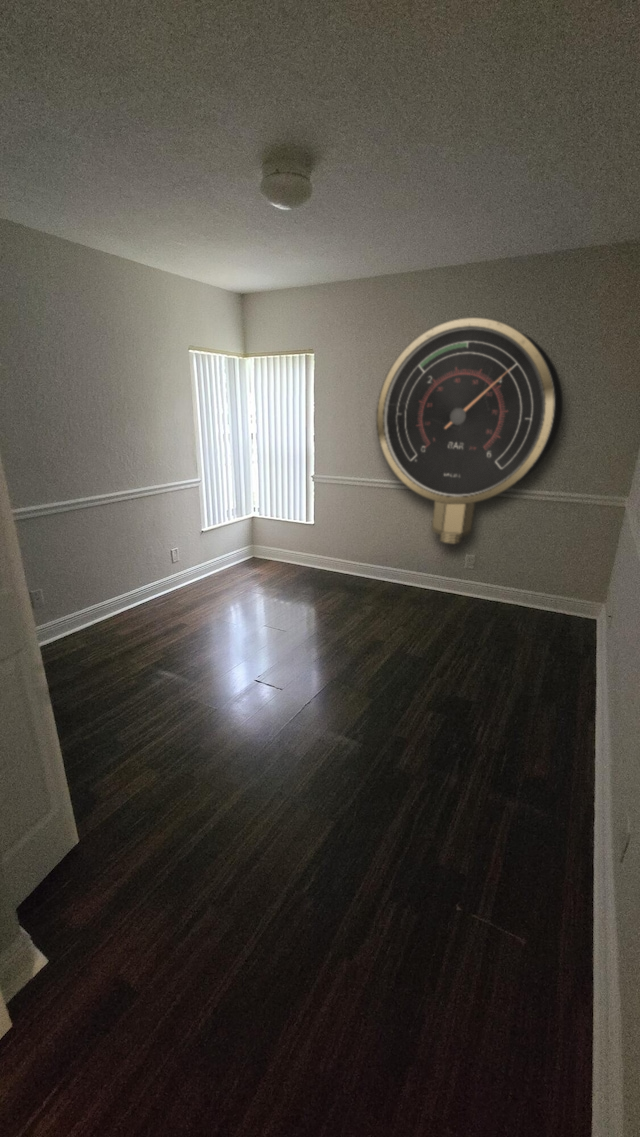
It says 4 bar
